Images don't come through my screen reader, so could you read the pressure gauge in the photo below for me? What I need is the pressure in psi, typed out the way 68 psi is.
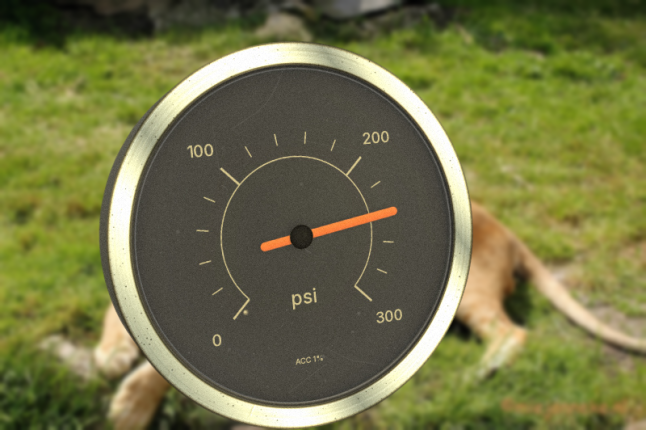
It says 240 psi
